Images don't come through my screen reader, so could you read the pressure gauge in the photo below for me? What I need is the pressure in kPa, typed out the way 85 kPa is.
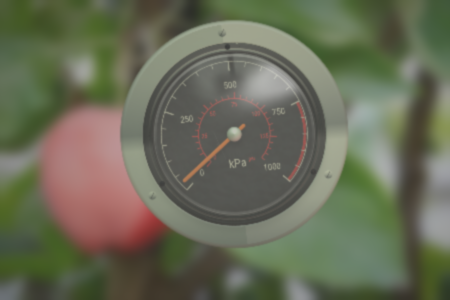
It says 25 kPa
